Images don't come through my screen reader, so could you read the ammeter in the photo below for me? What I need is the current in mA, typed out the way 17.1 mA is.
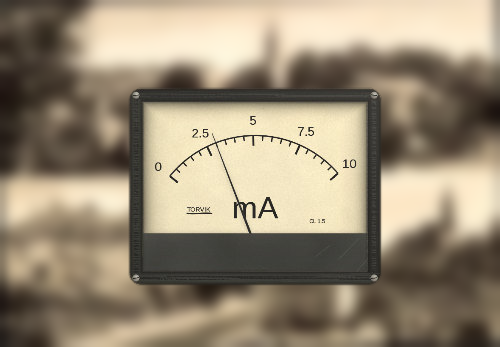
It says 3 mA
